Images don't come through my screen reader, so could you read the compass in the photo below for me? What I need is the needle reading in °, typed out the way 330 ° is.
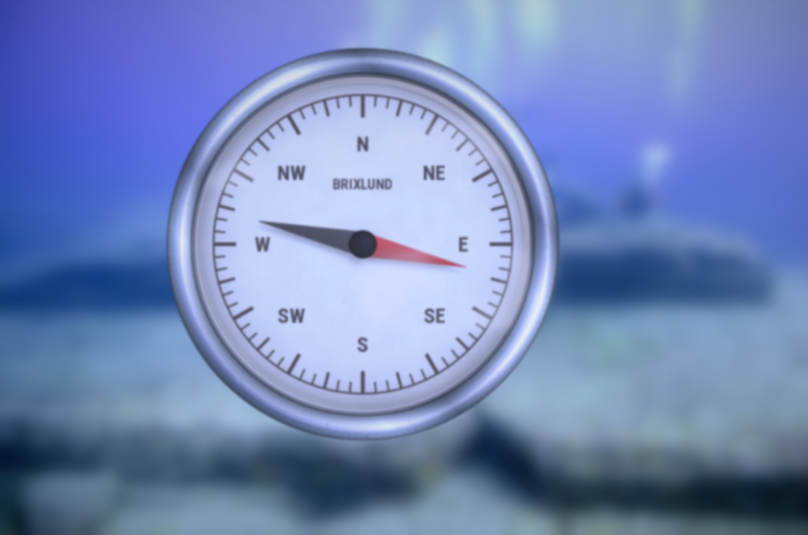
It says 102.5 °
